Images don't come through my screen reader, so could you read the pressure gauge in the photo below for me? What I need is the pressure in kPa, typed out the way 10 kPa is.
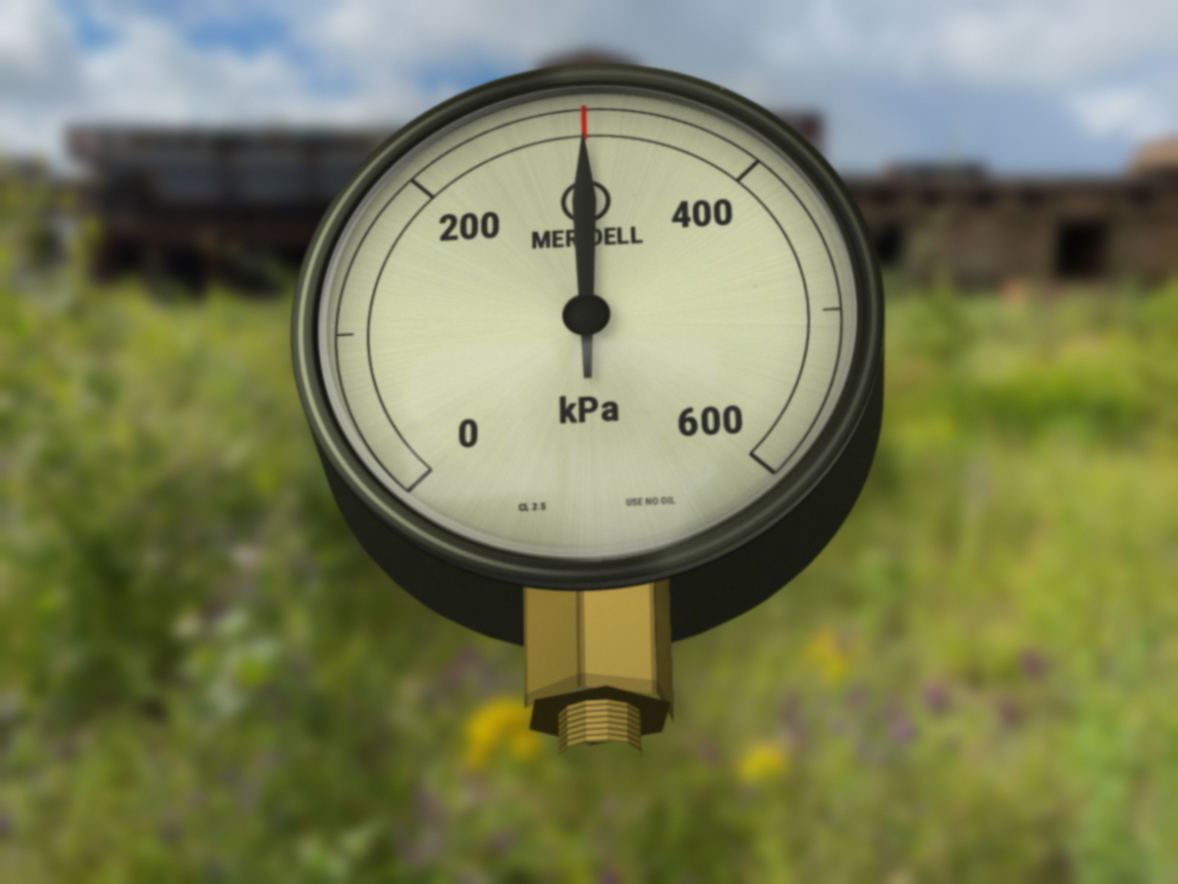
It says 300 kPa
